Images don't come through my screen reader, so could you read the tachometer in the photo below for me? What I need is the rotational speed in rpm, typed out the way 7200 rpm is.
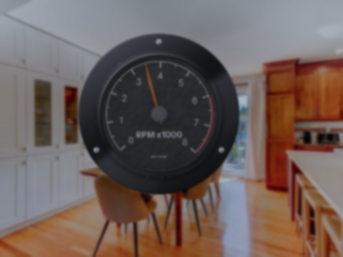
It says 3500 rpm
